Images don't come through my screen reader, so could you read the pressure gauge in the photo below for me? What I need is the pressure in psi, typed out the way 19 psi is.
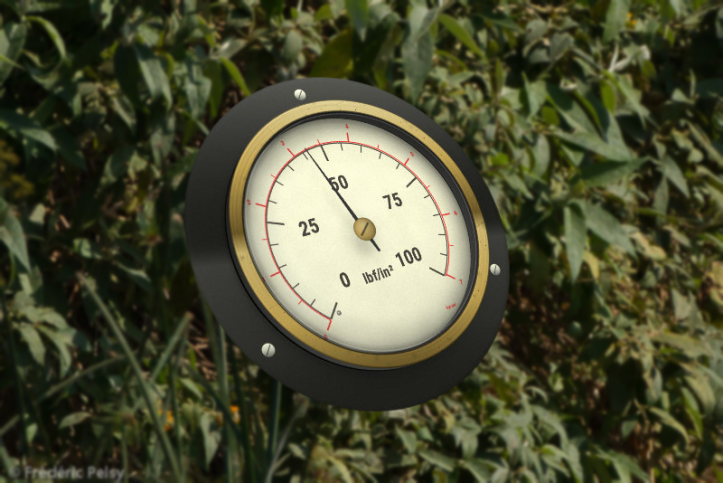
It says 45 psi
